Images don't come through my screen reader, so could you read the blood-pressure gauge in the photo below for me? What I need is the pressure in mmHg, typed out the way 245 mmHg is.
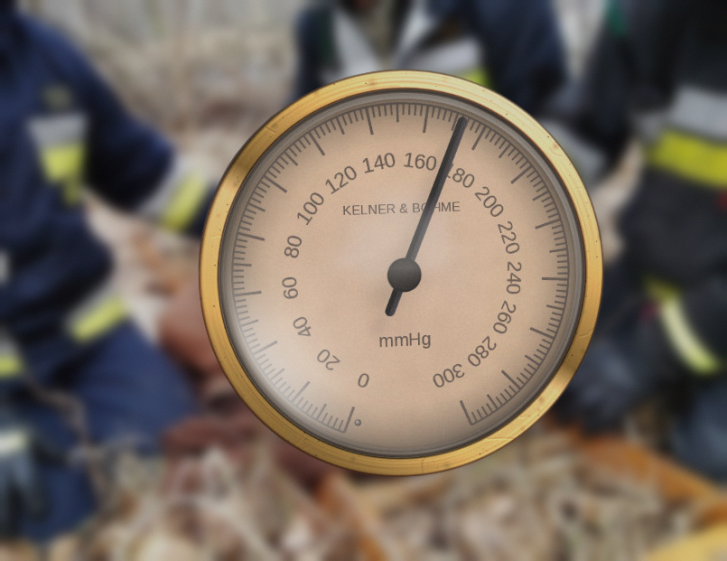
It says 172 mmHg
